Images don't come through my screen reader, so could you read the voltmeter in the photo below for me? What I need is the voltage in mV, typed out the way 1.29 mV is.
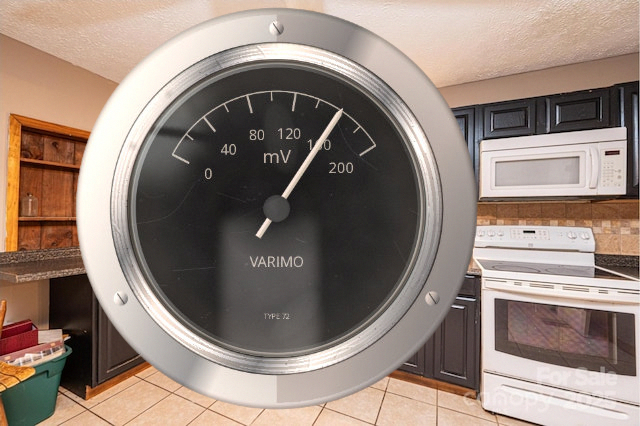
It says 160 mV
